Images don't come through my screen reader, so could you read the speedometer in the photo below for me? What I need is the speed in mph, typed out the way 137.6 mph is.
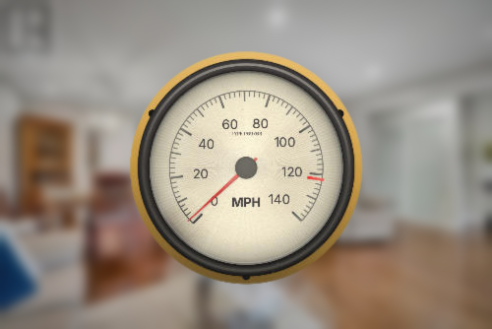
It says 2 mph
